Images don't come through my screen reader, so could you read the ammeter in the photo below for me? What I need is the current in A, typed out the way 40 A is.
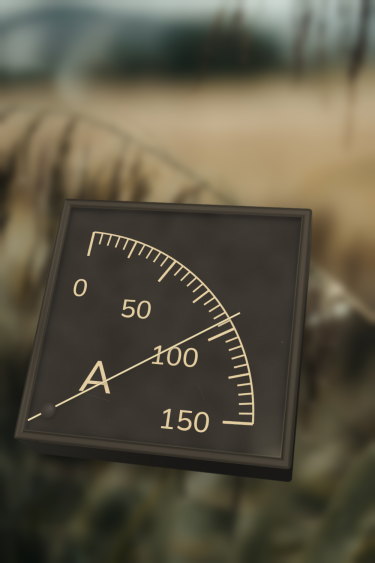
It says 95 A
